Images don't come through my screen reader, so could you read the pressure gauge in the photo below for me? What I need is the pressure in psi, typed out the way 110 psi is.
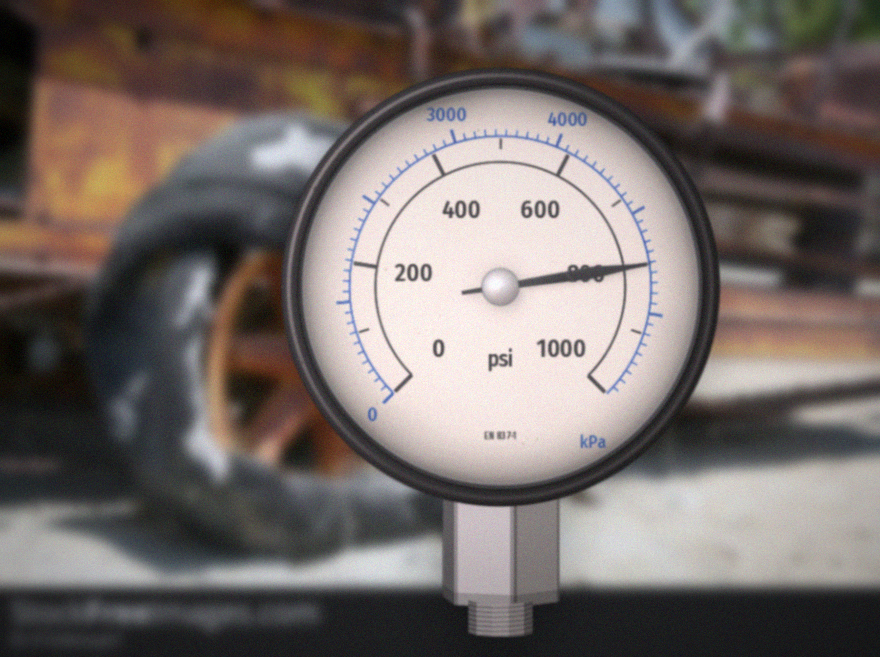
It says 800 psi
